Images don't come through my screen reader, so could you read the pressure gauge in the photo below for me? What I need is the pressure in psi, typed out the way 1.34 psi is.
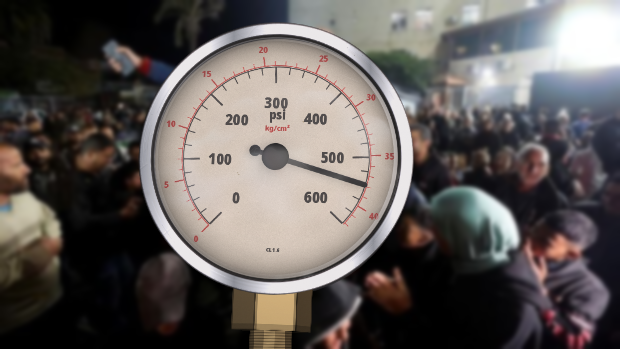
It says 540 psi
